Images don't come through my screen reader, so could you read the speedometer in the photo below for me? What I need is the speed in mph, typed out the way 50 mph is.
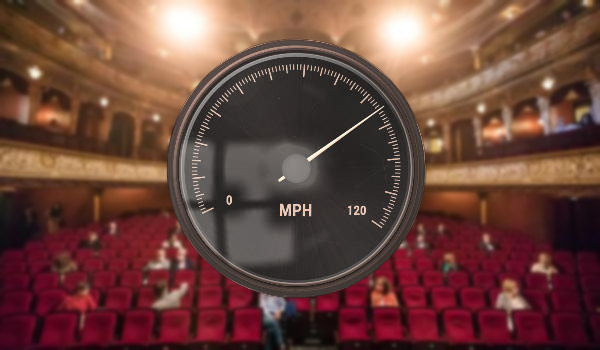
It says 85 mph
